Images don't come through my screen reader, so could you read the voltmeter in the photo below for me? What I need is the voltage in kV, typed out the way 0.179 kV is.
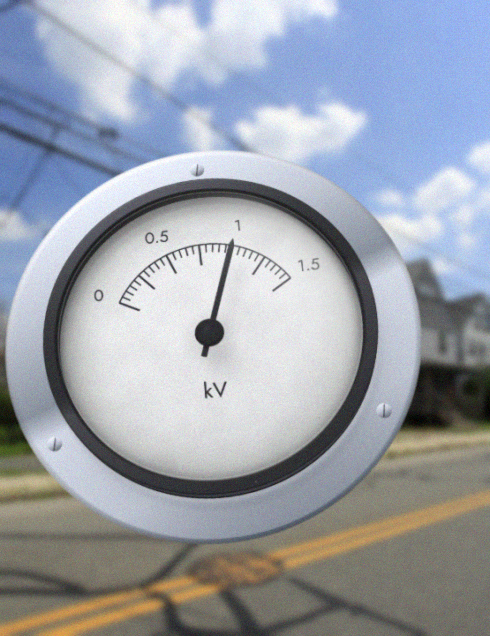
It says 1 kV
